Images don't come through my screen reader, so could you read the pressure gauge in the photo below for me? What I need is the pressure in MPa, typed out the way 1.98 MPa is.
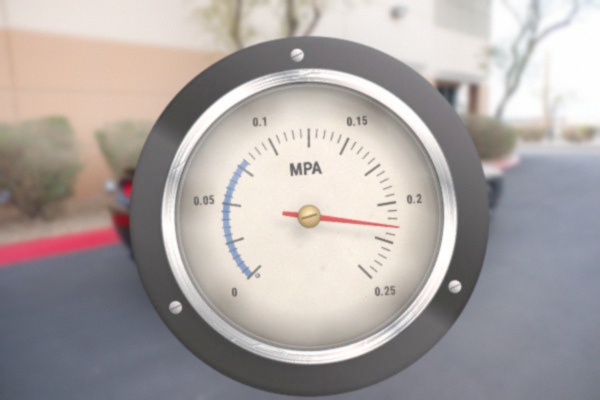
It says 0.215 MPa
